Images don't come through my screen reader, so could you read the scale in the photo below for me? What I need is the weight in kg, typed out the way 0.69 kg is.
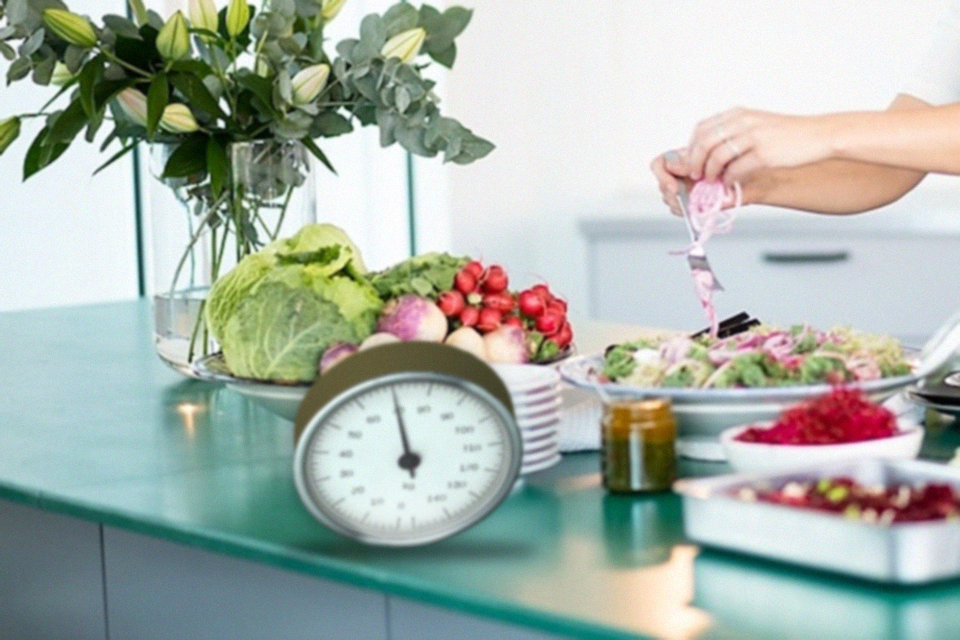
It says 70 kg
